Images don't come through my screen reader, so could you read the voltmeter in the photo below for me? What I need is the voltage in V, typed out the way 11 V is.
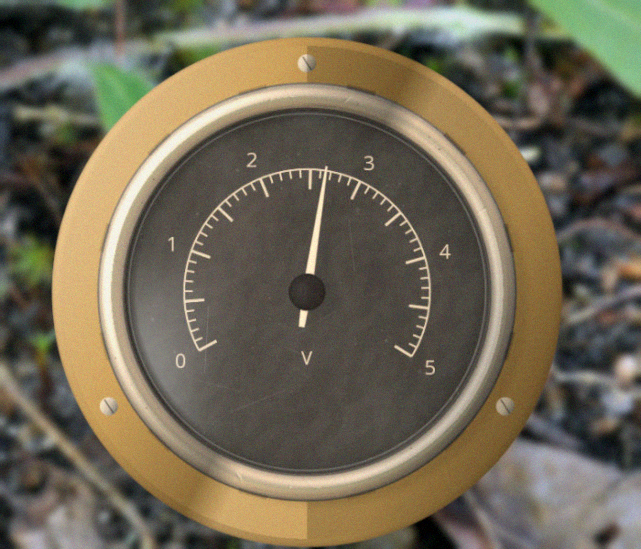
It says 2.65 V
